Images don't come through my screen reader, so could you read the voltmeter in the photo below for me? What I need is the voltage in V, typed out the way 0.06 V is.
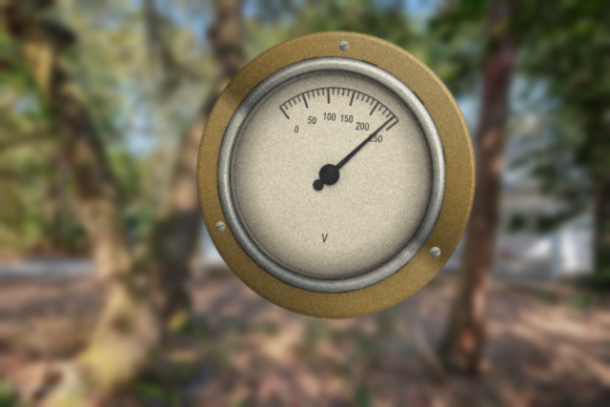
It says 240 V
